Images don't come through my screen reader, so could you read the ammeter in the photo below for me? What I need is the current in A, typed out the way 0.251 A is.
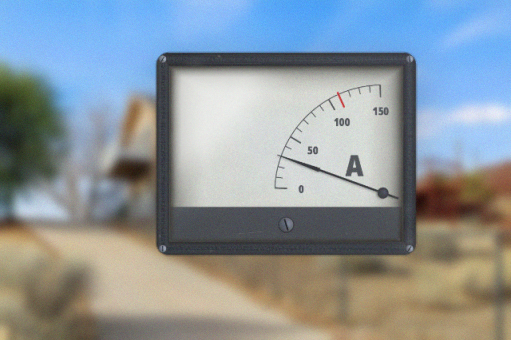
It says 30 A
